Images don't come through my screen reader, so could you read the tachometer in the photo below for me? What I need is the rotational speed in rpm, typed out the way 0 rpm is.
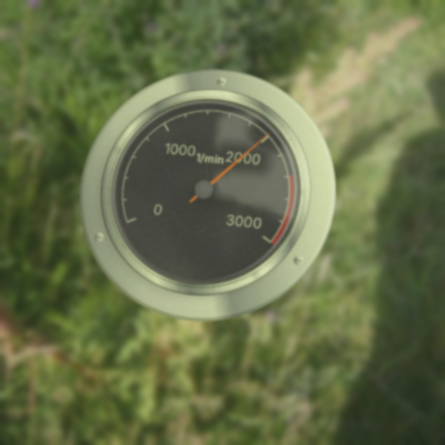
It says 2000 rpm
